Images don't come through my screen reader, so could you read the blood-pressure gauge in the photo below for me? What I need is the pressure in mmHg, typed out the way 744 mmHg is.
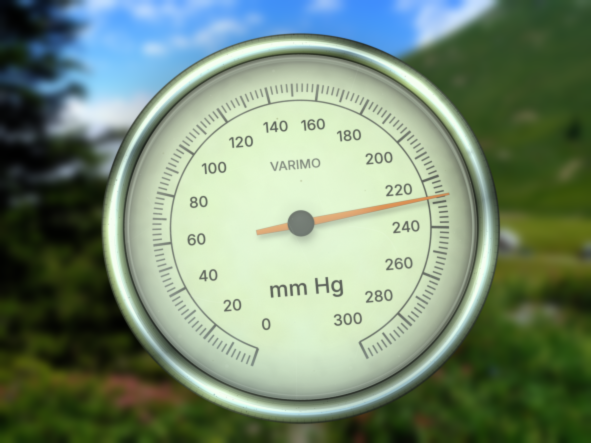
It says 228 mmHg
